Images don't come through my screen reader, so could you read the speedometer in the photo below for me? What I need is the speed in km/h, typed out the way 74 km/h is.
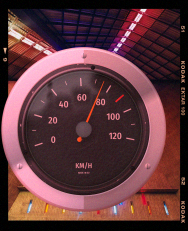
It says 75 km/h
